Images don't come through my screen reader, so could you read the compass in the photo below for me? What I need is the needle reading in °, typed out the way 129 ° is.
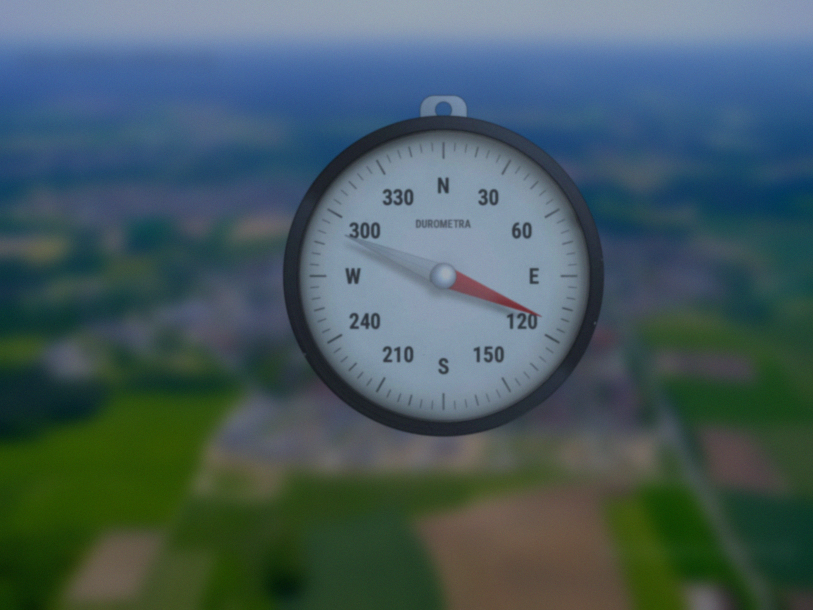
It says 112.5 °
